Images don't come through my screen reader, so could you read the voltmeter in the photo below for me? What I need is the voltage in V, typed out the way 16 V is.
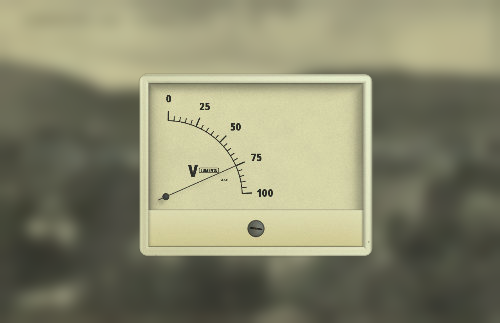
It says 75 V
